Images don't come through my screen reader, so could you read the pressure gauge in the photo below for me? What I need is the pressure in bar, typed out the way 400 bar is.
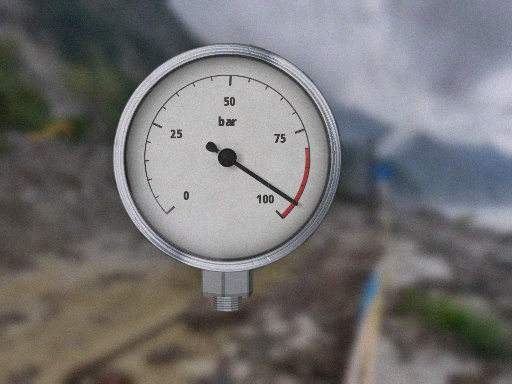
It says 95 bar
